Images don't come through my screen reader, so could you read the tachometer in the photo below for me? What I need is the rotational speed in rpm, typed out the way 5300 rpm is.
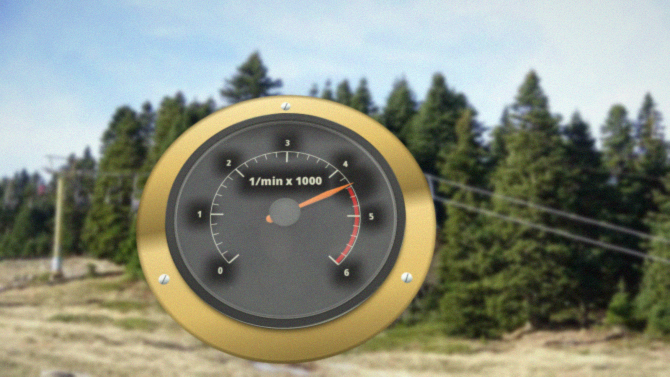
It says 4400 rpm
